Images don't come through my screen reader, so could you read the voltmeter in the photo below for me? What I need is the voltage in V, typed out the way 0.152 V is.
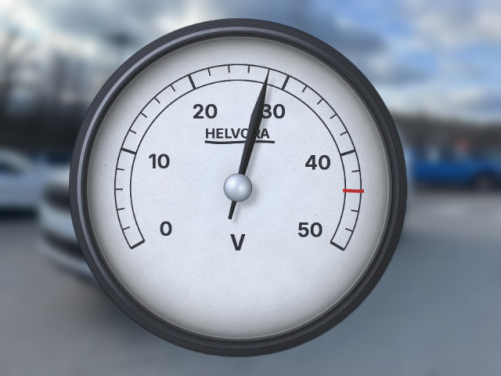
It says 28 V
